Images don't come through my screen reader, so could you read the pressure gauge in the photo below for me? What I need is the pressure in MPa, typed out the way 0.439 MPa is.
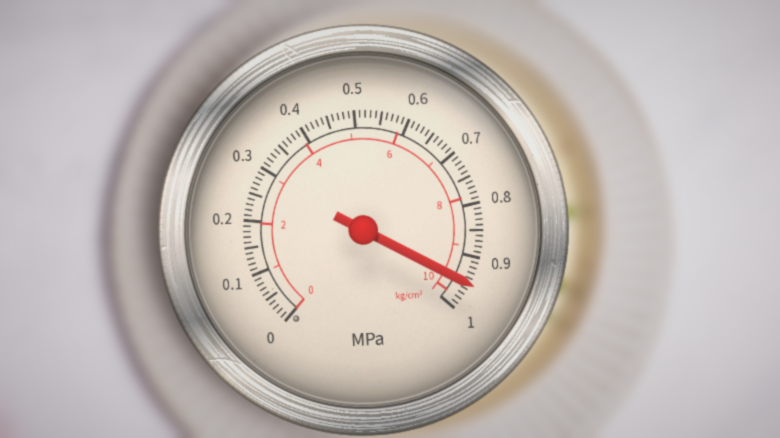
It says 0.95 MPa
